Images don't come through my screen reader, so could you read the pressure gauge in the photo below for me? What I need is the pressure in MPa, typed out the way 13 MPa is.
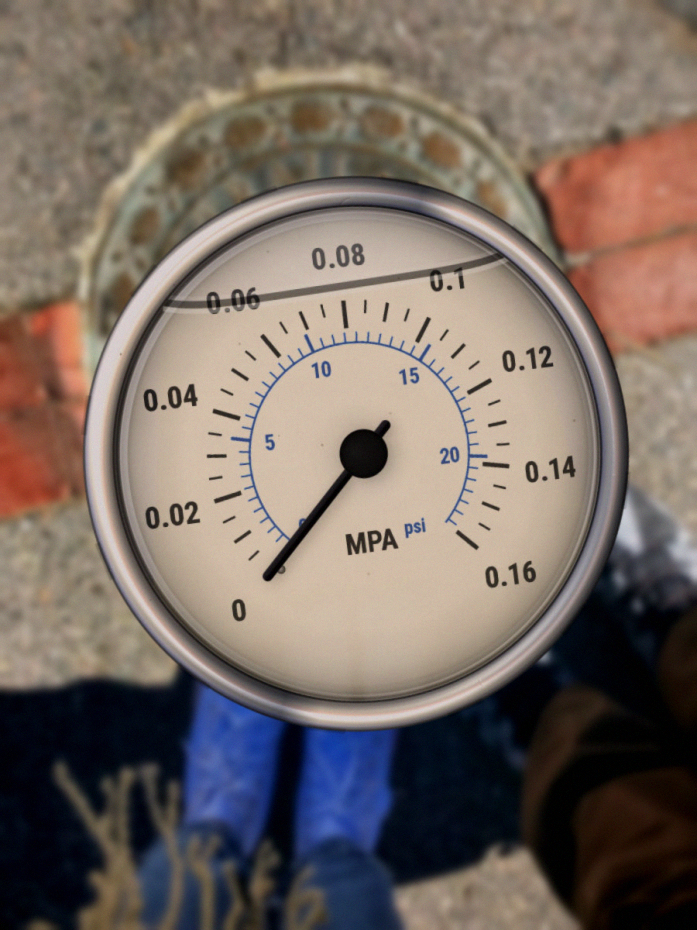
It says 0 MPa
